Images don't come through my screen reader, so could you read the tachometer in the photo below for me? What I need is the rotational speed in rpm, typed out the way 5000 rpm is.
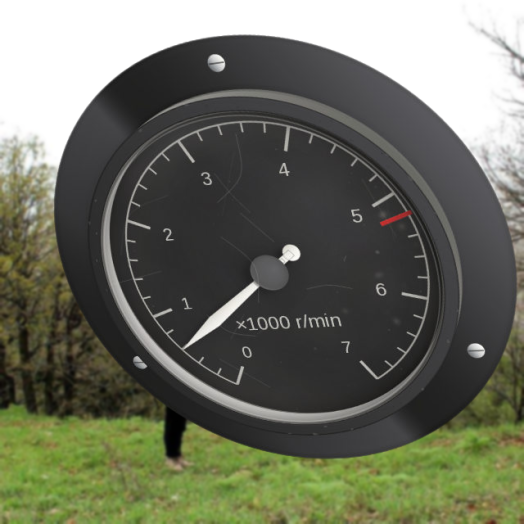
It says 600 rpm
